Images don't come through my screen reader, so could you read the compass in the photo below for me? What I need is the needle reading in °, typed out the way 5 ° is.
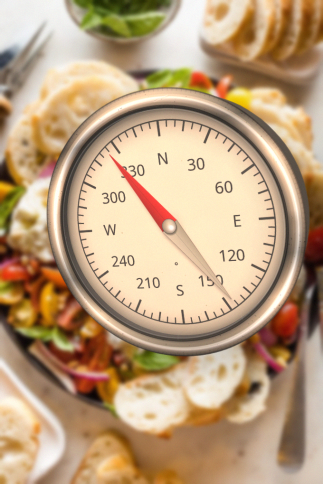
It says 325 °
